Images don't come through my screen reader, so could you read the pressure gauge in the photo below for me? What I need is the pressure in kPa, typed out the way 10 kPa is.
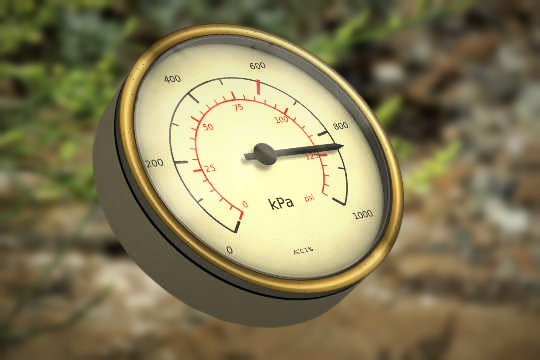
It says 850 kPa
